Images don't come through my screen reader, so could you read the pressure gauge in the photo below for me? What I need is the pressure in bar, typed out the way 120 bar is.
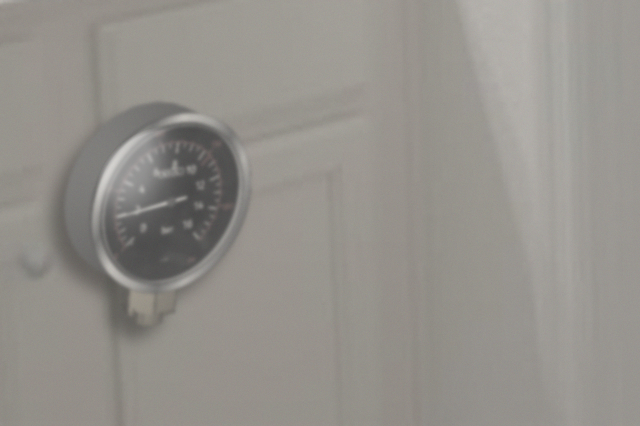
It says 2 bar
